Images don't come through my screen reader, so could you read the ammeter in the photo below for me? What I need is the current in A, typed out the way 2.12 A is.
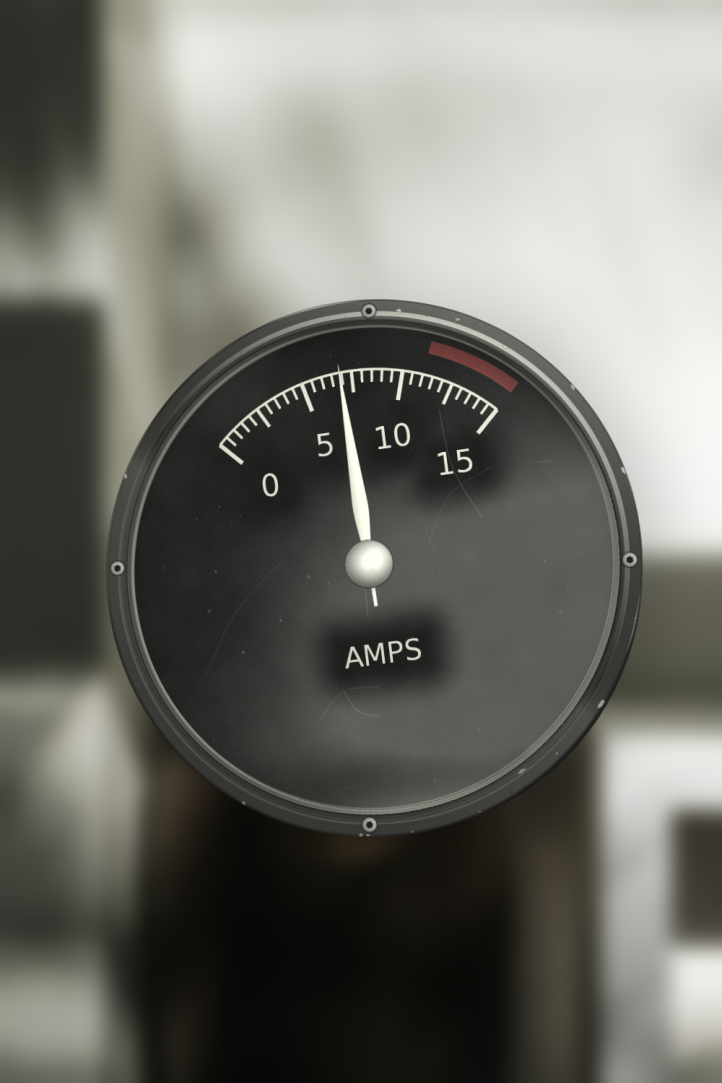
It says 7 A
